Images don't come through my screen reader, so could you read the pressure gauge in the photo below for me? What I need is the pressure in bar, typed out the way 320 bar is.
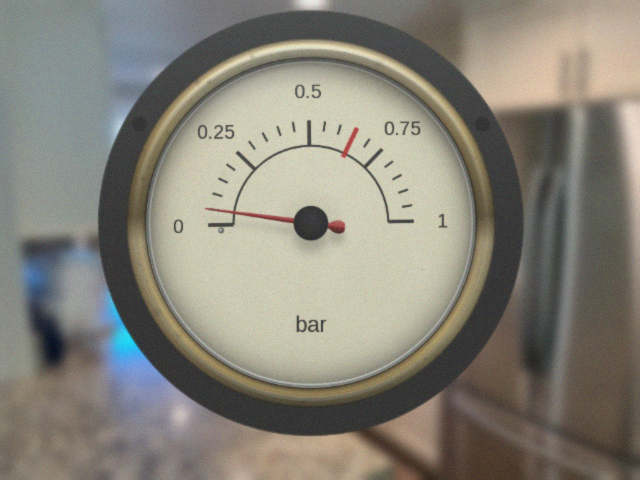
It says 0.05 bar
